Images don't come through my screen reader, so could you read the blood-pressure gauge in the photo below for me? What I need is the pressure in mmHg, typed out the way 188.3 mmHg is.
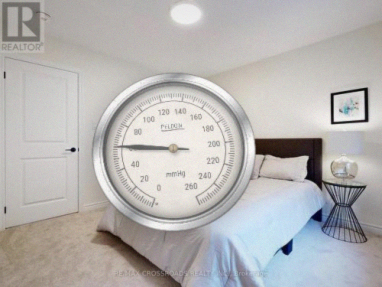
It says 60 mmHg
